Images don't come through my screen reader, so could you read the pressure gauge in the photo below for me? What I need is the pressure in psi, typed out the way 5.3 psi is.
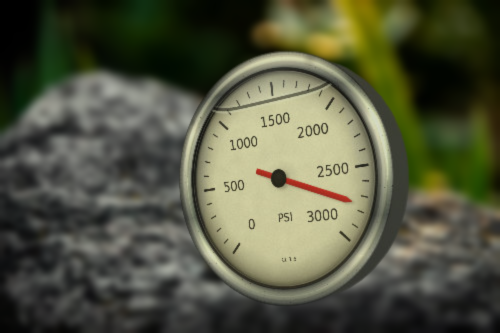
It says 2750 psi
